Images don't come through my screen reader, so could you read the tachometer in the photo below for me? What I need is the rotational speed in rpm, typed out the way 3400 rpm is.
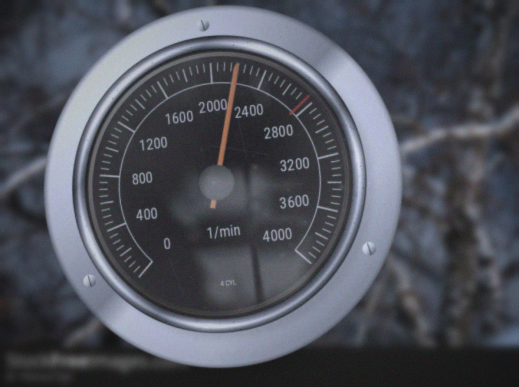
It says 2200 rpm
